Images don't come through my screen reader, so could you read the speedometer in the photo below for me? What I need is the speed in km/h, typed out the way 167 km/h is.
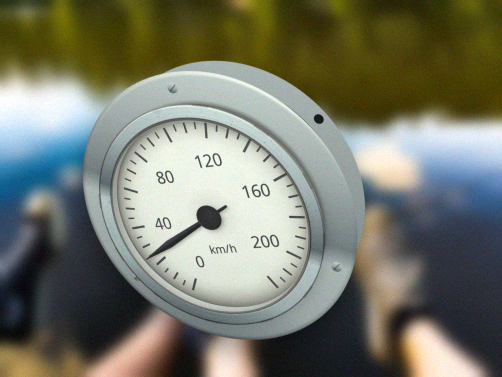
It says 25 km/h
